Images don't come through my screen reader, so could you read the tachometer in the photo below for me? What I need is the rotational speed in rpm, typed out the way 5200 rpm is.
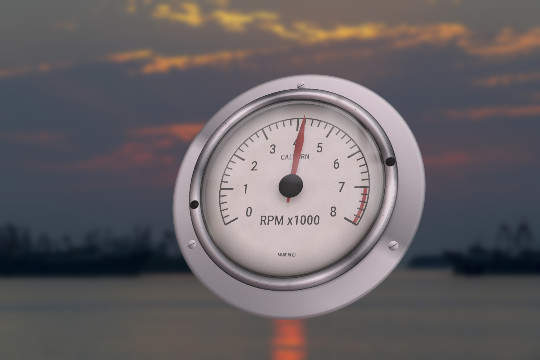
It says 4200 rpm
